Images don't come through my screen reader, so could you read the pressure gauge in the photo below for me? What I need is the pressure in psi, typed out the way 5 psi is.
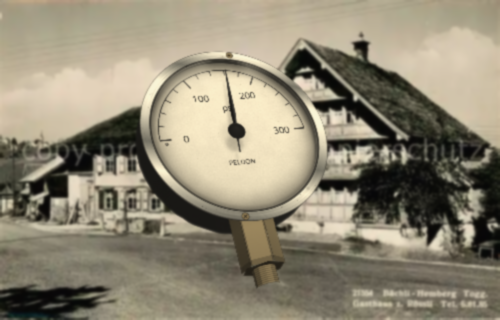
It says 160 psi
